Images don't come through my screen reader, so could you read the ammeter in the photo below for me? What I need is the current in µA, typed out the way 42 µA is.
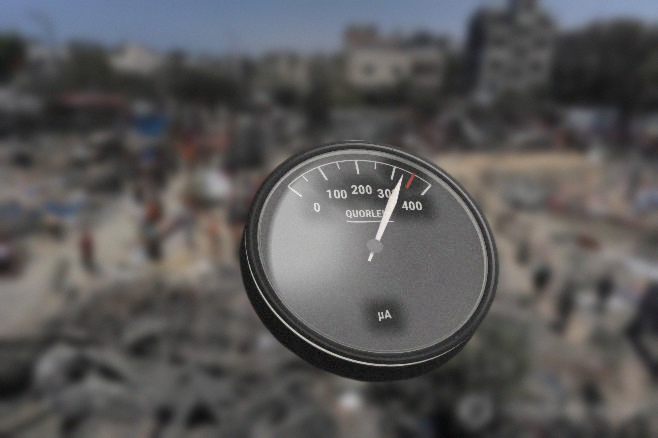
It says 325 µA
